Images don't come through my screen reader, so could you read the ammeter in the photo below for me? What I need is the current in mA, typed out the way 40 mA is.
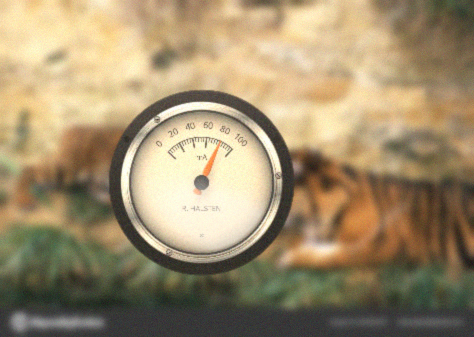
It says 80 mA
